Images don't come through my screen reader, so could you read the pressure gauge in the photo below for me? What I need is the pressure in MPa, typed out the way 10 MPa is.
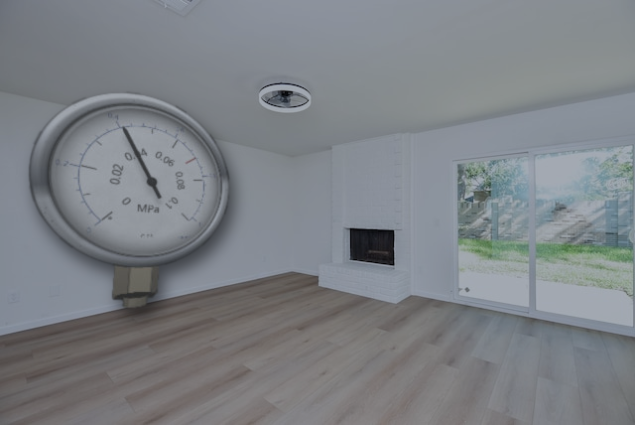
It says 0.04 MPa
